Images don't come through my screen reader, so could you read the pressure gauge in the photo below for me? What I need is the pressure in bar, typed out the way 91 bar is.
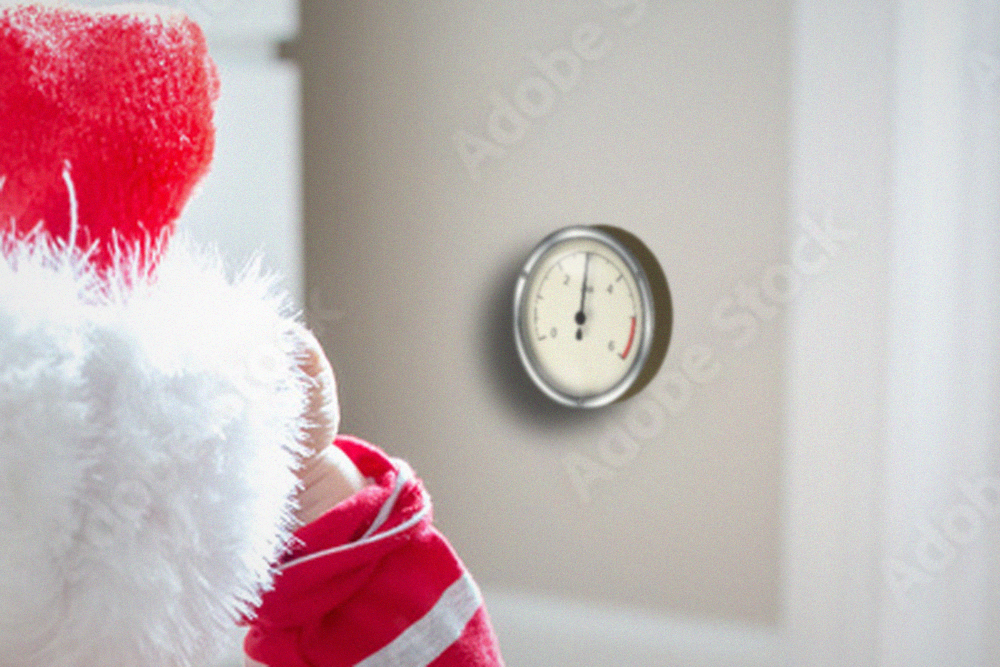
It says 3 bar
